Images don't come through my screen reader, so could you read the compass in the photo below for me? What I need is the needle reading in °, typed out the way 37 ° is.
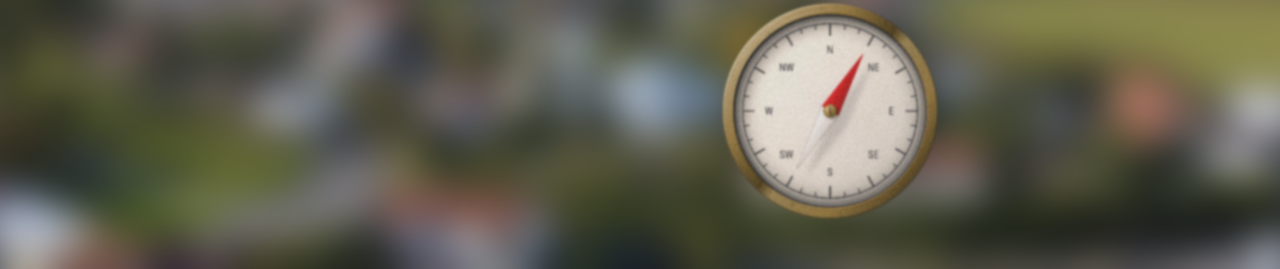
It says 30 °
